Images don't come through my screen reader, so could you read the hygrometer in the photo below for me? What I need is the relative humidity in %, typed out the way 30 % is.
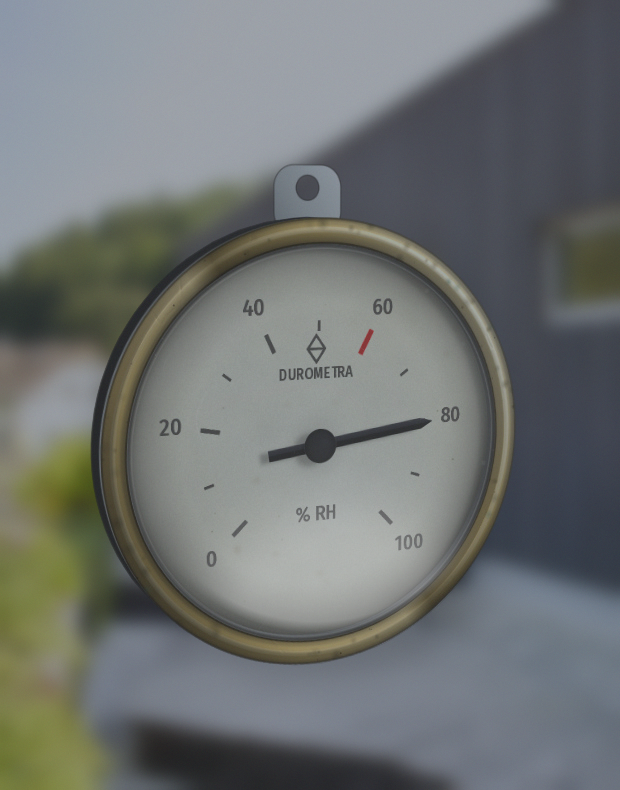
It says 80 %
